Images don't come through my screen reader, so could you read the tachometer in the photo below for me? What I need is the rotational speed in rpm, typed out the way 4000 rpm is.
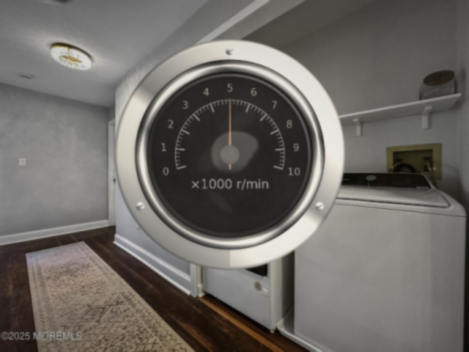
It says 5000 rpm
